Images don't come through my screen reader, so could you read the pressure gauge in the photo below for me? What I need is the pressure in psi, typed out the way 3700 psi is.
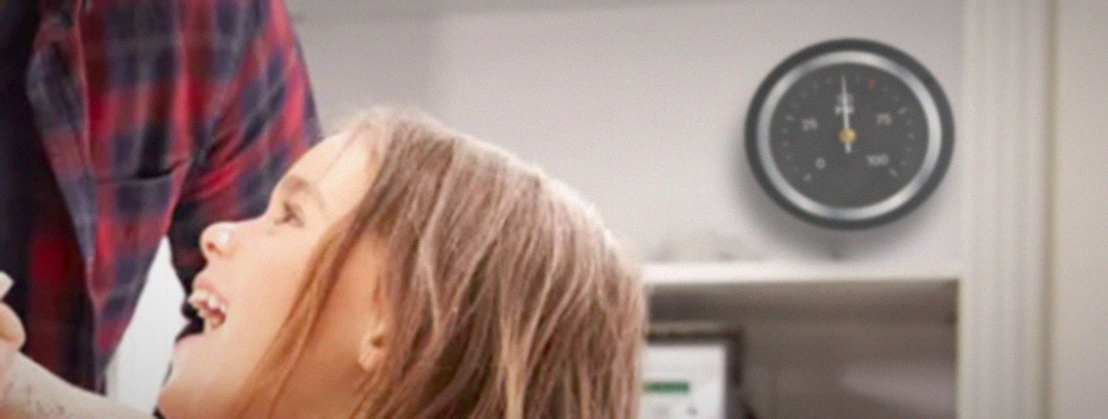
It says 50 psi
